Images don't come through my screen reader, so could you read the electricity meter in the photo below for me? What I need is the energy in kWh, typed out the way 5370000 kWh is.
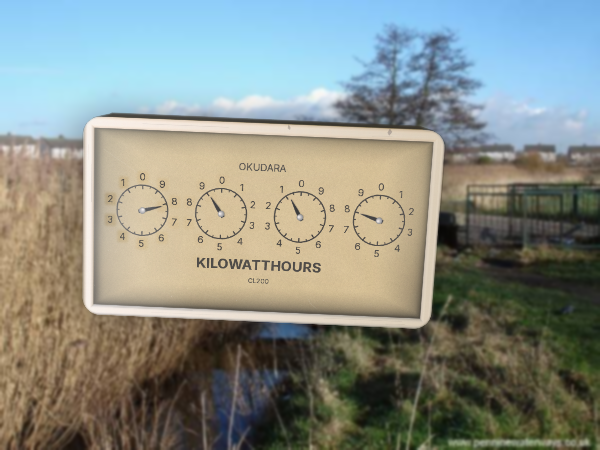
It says 7908 kWh
